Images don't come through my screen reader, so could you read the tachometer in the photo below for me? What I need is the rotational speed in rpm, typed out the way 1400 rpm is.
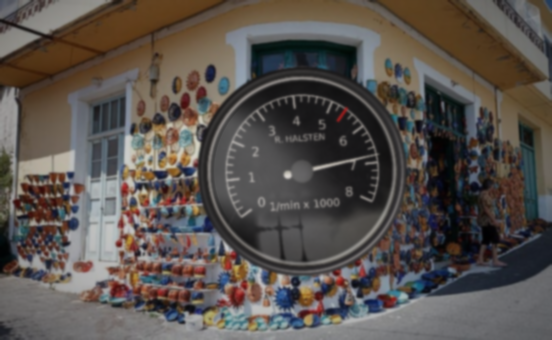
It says 6800 rpm
